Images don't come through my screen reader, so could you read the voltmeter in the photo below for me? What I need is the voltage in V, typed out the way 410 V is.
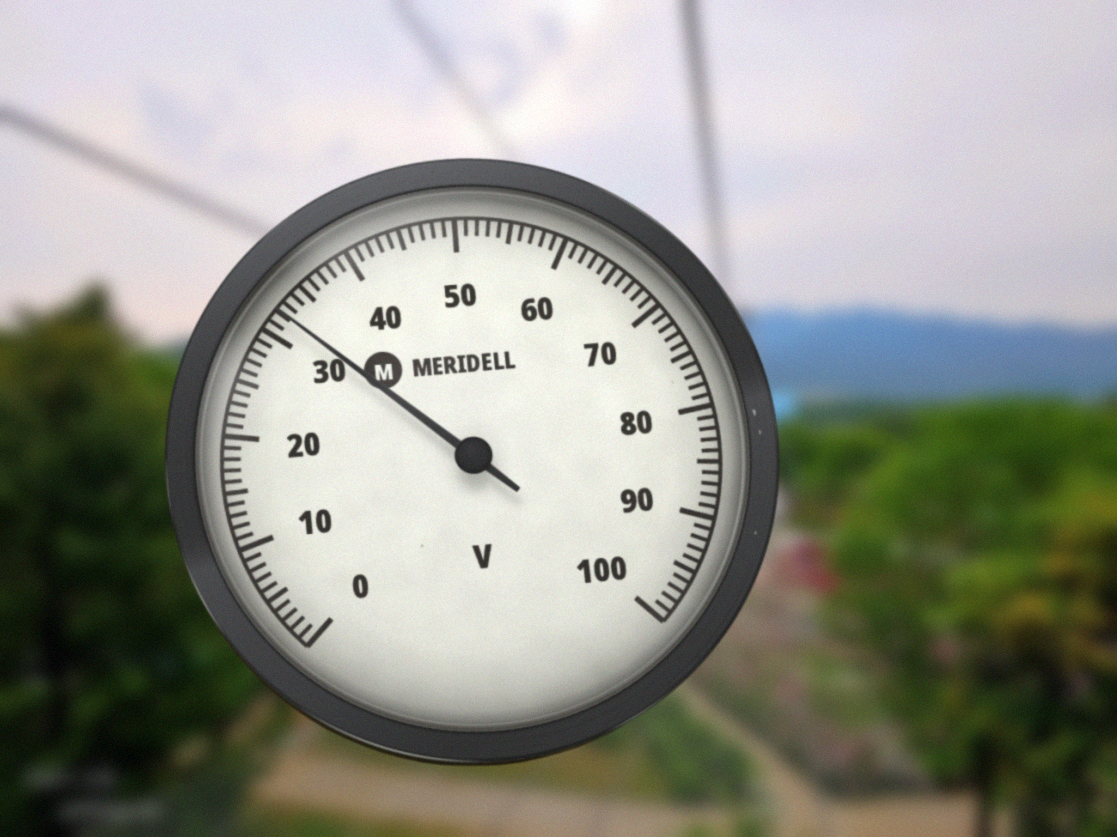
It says 32 V
